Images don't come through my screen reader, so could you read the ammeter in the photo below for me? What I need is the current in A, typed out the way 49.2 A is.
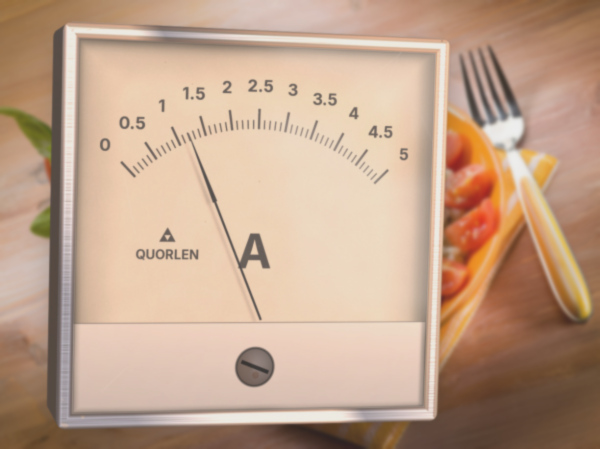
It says 1.2 A
